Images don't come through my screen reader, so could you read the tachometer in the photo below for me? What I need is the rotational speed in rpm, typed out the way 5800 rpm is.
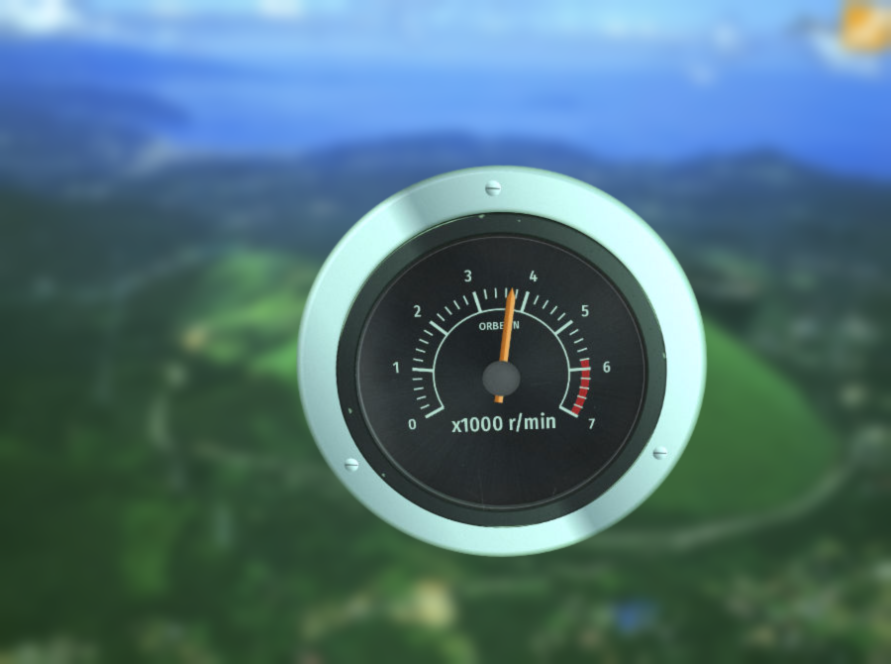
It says 3700 rpm
